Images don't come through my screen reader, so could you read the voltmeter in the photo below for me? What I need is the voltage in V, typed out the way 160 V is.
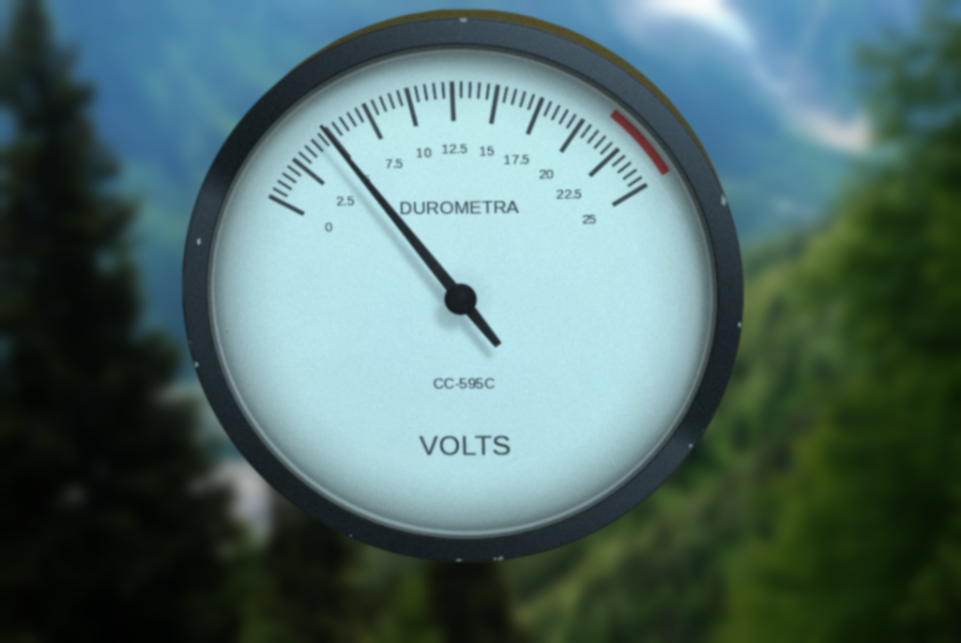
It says 5 V
